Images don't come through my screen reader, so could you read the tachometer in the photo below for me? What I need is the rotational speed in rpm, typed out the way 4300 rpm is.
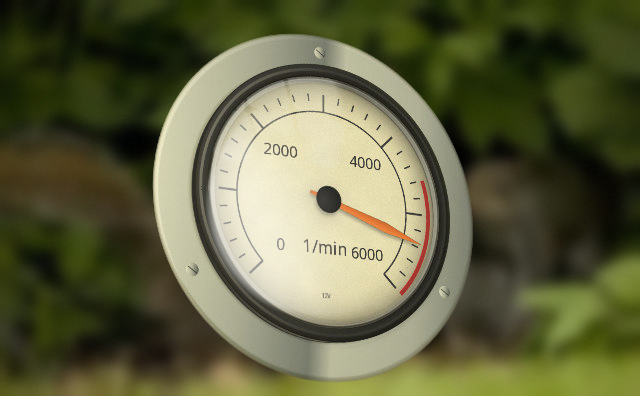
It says 5400 rpm
